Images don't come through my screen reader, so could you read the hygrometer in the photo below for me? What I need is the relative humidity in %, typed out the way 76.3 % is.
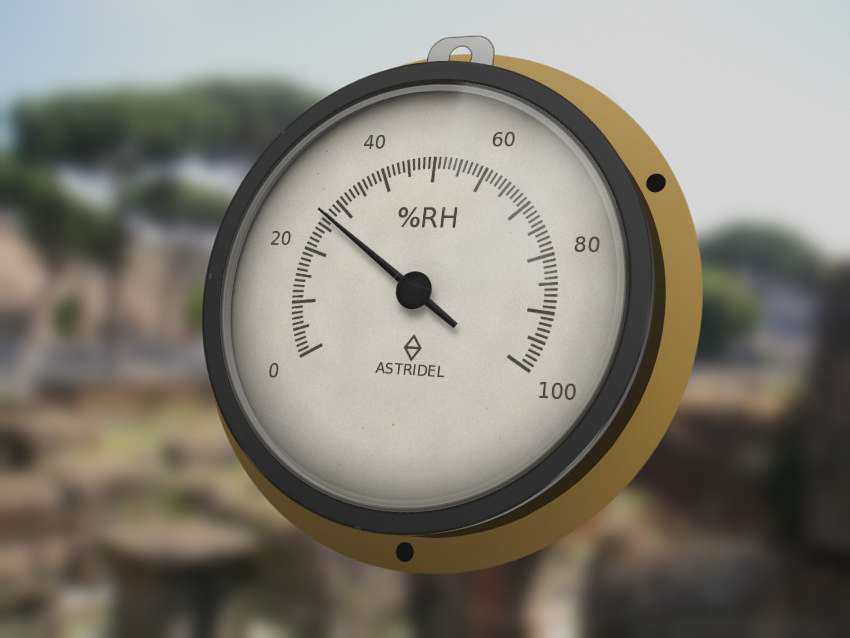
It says 27 %
